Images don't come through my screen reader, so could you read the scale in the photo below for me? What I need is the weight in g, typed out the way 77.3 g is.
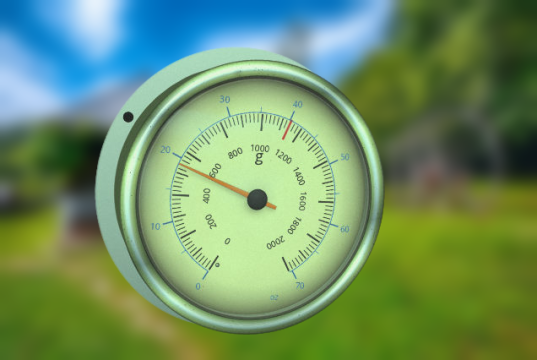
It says 540 g
